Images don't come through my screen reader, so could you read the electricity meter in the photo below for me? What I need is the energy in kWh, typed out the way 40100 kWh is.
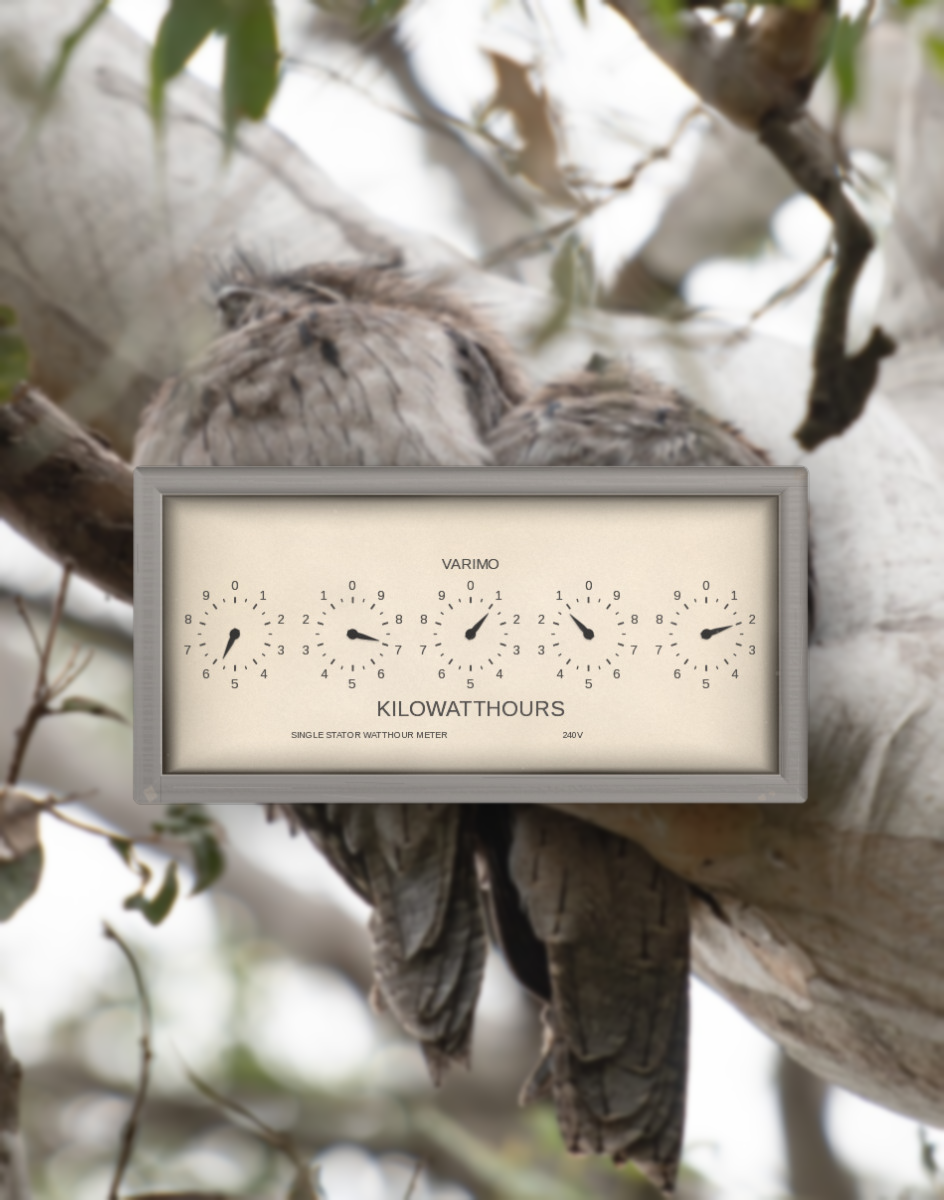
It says 57112 kWh
